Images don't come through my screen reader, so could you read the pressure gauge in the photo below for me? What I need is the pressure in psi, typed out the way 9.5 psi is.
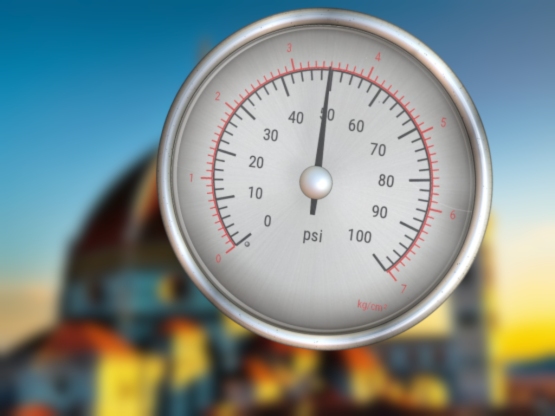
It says 50 psi
